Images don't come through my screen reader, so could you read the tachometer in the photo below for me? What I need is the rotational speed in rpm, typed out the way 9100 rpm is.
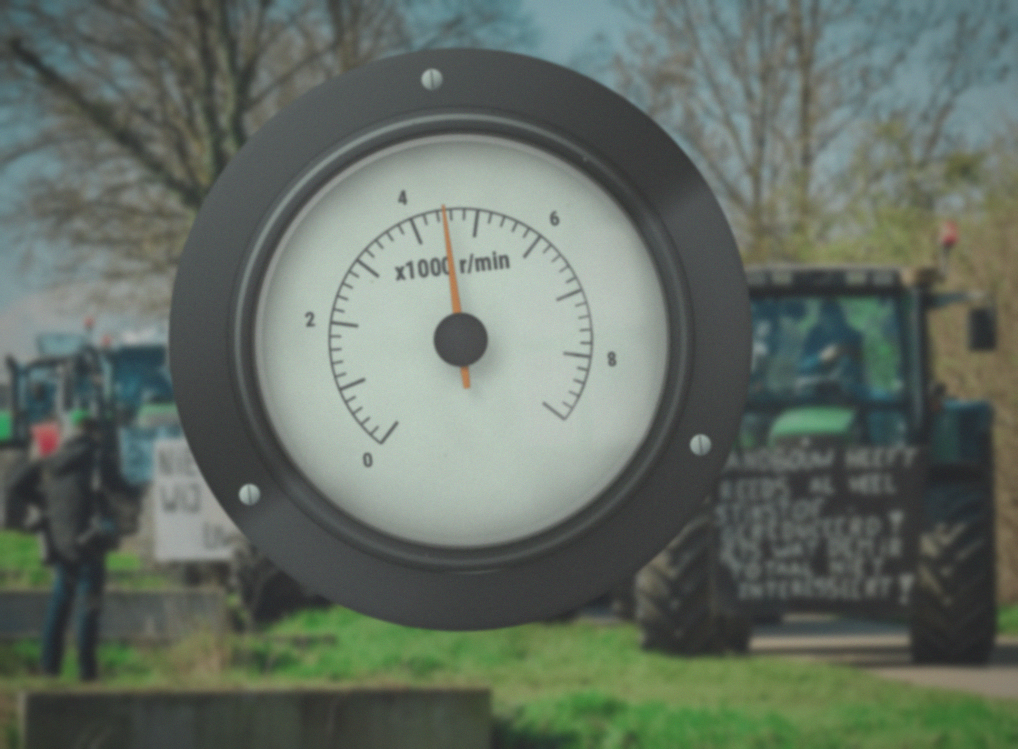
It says 4500 rpm
